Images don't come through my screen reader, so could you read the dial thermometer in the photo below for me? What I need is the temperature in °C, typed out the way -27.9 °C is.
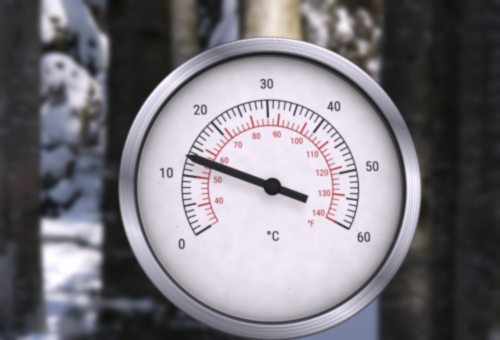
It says 13 °C
